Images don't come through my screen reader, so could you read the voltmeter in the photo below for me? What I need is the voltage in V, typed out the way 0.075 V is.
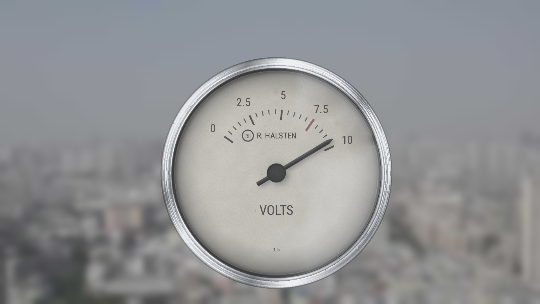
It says 9.5 V
